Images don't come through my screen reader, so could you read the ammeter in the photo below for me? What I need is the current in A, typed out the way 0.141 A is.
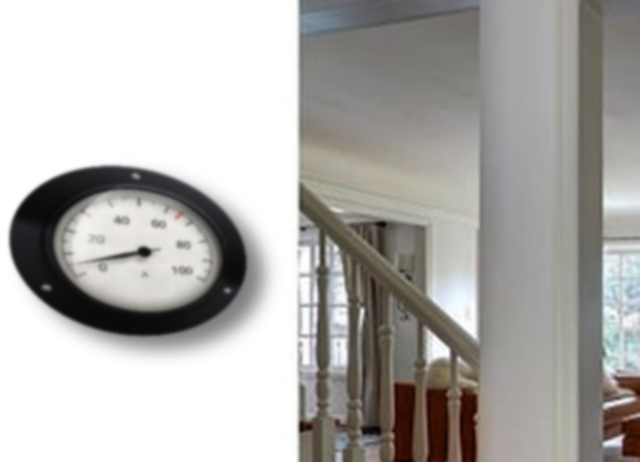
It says 5 A
